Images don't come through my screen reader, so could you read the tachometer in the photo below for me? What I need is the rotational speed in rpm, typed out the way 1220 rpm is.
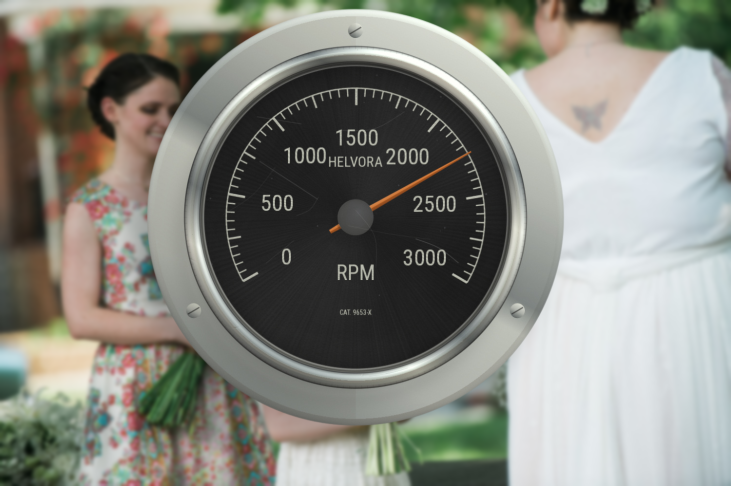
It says 2250 rpm
